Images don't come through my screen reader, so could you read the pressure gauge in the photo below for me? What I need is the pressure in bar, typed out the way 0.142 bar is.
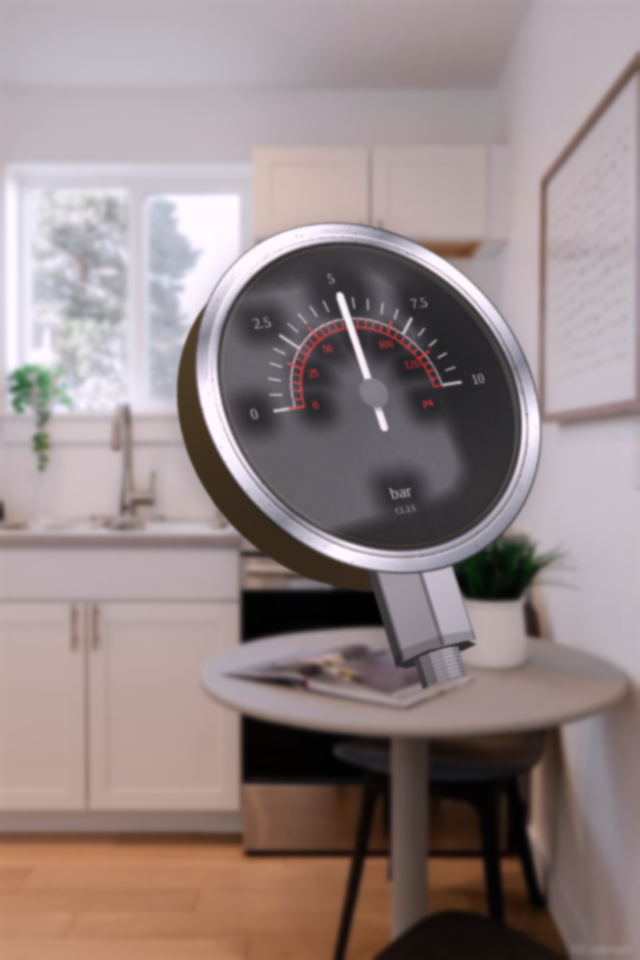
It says 5 bar
